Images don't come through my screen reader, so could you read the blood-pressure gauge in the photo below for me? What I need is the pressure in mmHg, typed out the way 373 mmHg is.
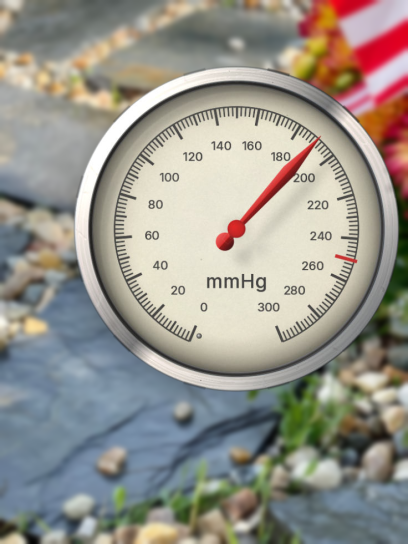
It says 190 mmHg
